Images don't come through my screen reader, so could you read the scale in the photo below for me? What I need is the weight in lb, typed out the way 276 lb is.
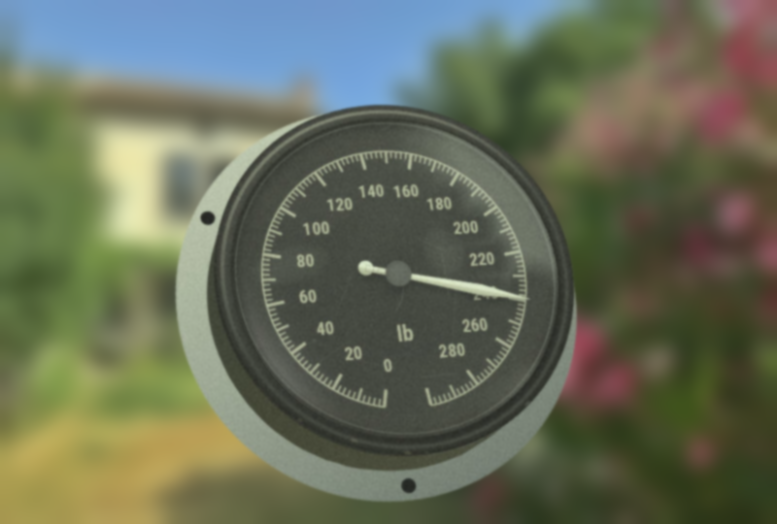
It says 240 lb
